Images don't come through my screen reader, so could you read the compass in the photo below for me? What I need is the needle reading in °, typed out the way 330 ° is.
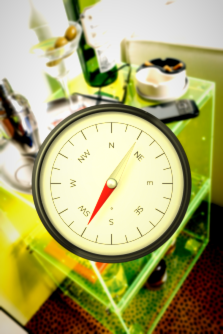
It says 210 °
